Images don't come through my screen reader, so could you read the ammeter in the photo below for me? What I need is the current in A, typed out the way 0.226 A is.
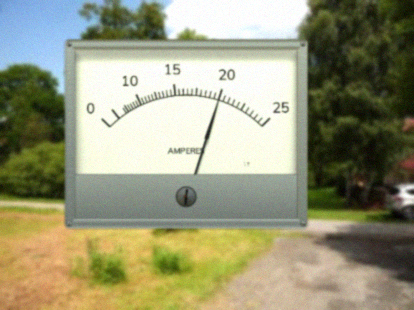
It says 20 A
